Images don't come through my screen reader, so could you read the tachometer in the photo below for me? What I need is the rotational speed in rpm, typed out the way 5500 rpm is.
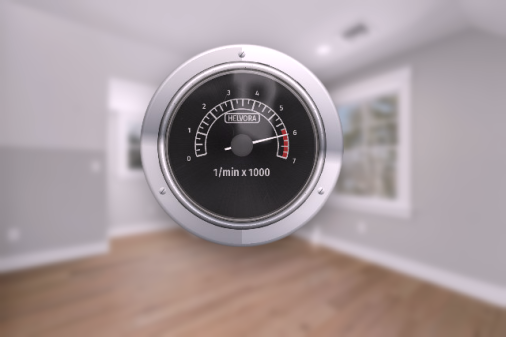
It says 6000 rpm
